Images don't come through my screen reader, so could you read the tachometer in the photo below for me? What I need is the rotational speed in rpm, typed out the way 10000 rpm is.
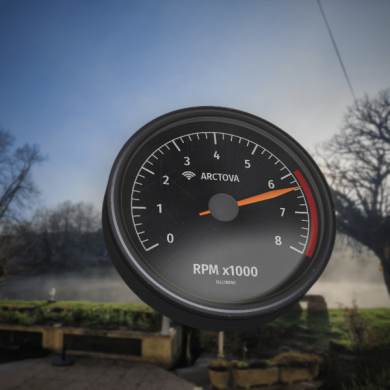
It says 6400 rpm
